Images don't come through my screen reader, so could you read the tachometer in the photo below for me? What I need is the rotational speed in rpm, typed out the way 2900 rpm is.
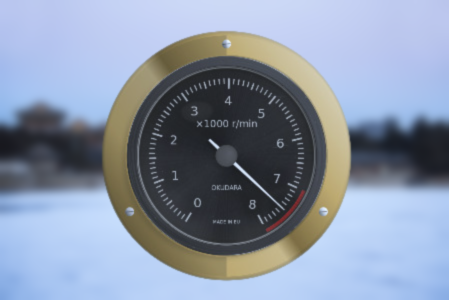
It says 7500 rpm
